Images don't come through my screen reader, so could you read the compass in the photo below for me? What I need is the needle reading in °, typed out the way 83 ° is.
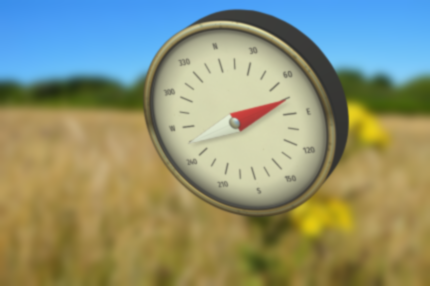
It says 75 °
